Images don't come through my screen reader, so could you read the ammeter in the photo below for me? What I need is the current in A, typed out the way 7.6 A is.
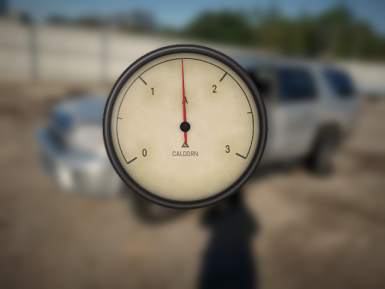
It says 1.5 A
